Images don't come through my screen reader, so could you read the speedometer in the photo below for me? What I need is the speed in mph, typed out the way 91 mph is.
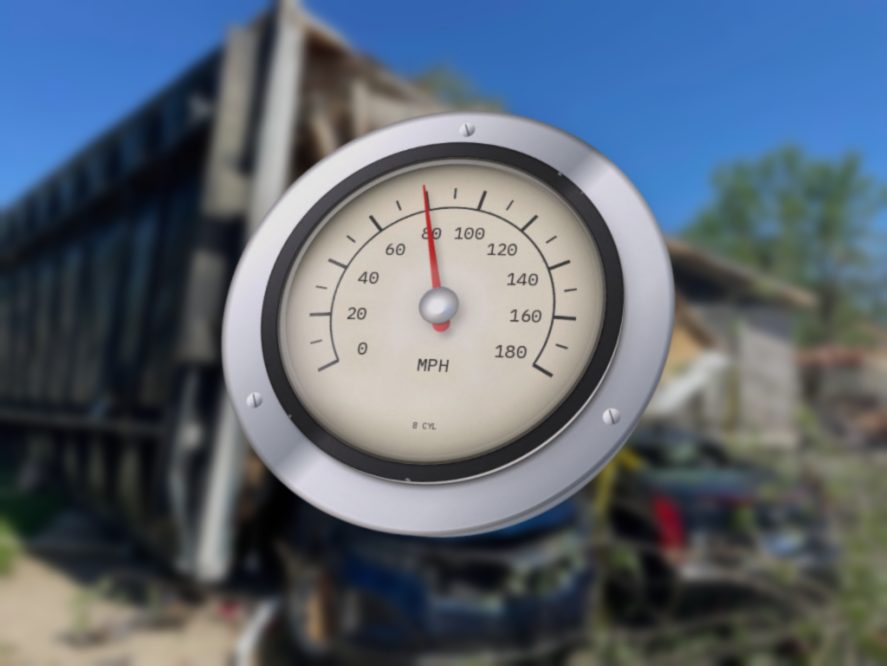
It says 80 mph
